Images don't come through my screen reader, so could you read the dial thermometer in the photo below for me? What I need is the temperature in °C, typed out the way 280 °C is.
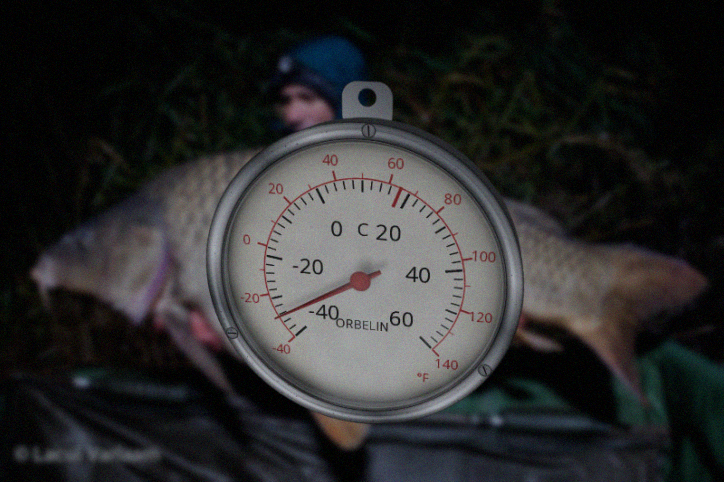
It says -34 °C
